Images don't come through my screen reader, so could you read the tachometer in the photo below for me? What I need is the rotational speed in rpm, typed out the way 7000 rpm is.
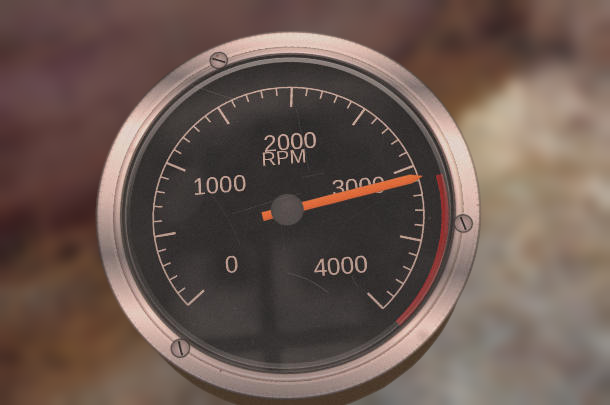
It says 3100 rpm
